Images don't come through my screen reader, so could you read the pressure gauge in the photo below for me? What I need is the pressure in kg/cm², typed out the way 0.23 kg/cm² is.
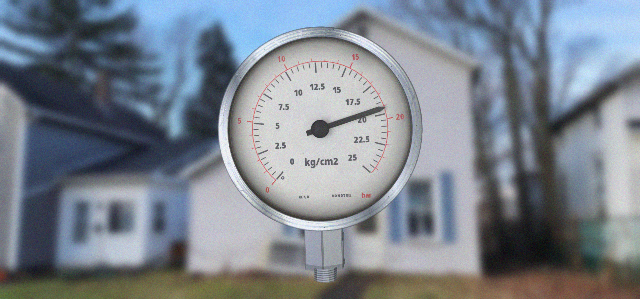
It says 19.5 kg/cm²
